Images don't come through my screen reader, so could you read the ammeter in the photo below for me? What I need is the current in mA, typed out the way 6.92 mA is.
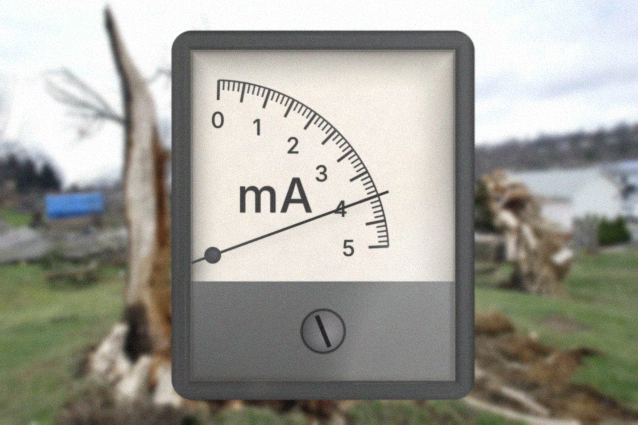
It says 4 mA
